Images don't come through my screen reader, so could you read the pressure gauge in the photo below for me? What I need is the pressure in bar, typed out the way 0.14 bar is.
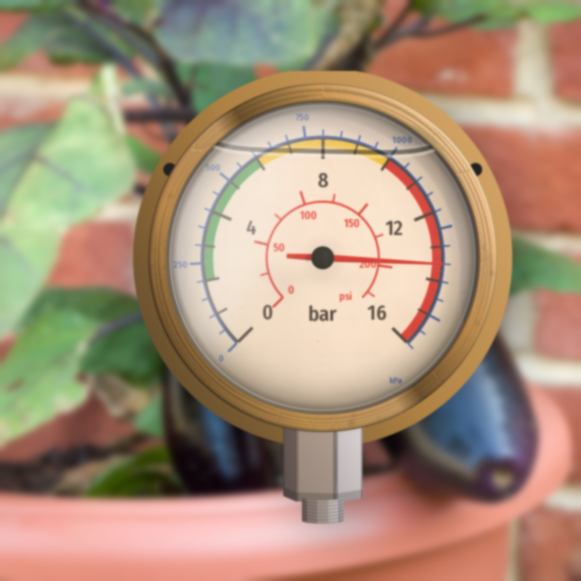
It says 13.5 bar
